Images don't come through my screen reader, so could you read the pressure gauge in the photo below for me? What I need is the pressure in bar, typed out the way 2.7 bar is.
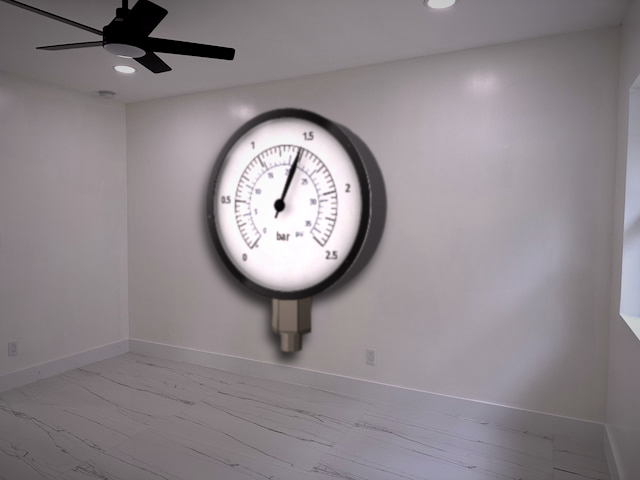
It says 1.5 bar
